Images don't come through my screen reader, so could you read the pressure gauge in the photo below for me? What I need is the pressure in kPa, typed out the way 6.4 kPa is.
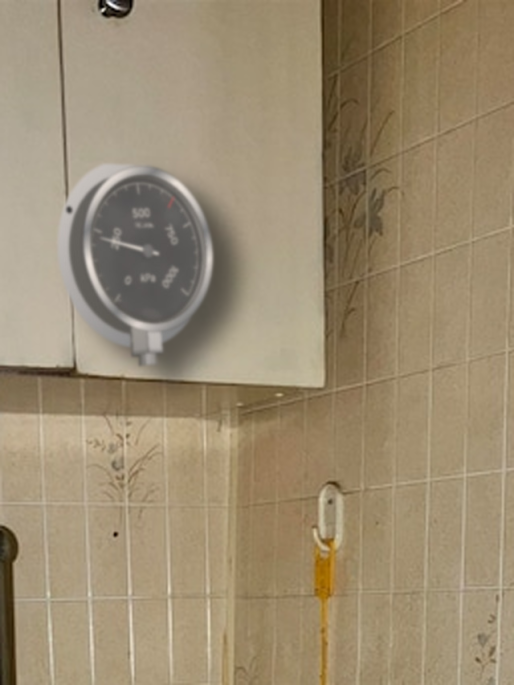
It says 225 kPa
